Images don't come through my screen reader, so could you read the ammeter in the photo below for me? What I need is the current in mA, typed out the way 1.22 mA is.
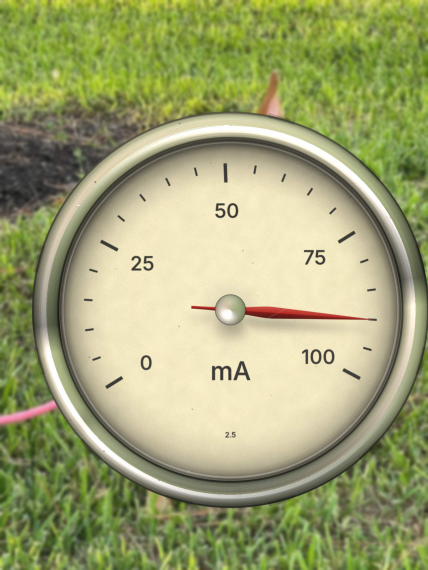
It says 90 mA
